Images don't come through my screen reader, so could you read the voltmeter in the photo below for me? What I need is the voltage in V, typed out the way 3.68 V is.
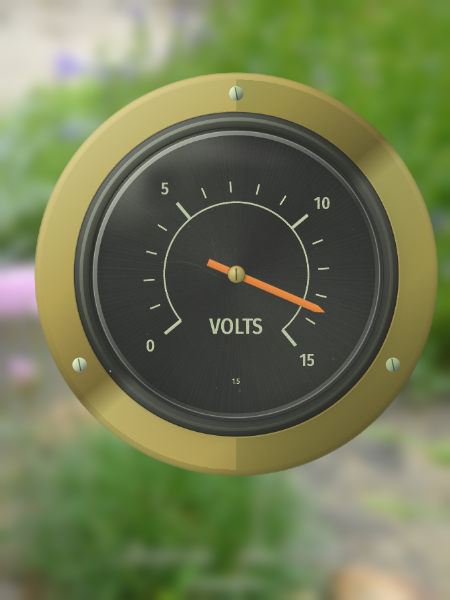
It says 13.5 V
